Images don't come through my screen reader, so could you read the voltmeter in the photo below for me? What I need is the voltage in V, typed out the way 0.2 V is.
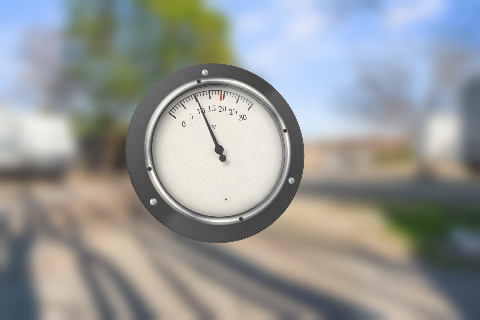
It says 10 V
